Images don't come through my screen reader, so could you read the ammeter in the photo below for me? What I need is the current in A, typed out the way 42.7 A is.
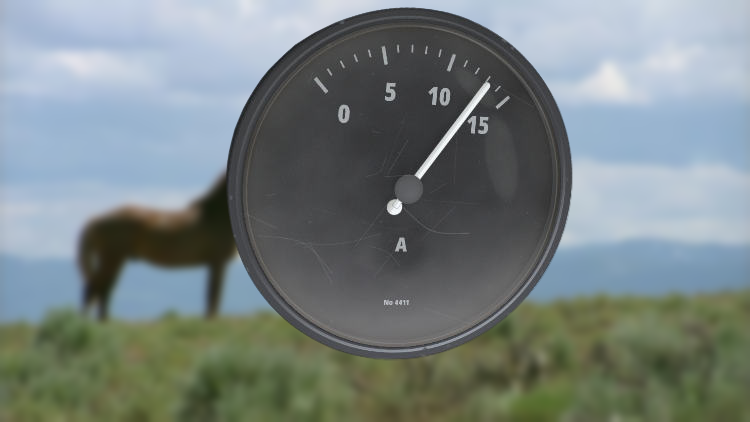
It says 13 A
